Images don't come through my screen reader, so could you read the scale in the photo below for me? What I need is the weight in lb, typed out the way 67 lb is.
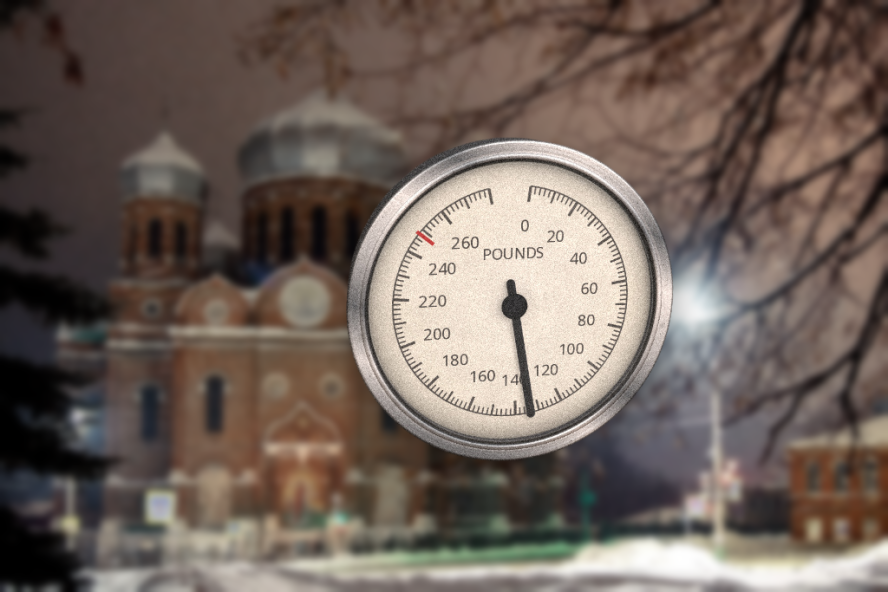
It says 134 lb
